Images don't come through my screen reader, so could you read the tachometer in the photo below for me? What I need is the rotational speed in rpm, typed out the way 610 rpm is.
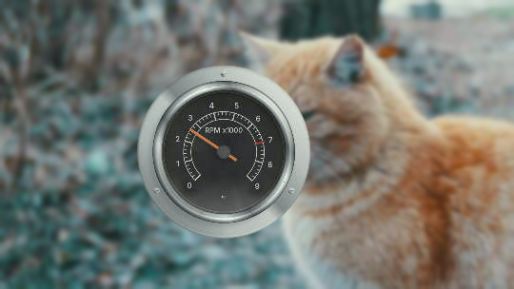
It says 2600 rpm
